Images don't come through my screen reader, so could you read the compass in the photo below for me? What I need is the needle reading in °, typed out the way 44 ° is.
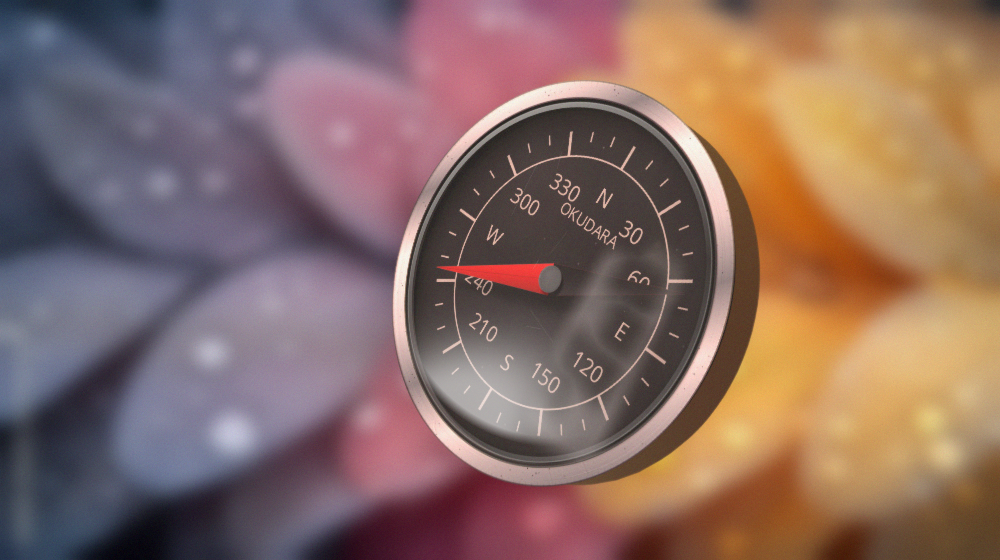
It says 245 °
